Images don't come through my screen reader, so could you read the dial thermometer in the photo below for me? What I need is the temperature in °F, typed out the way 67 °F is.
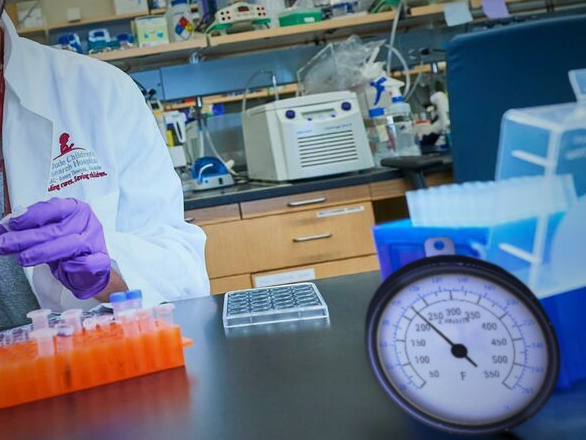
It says 225 °F
